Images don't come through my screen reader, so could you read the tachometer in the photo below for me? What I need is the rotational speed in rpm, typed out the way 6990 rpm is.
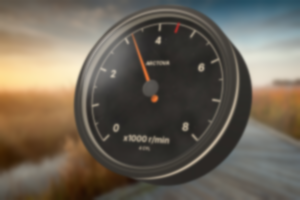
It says 3250 rpm
